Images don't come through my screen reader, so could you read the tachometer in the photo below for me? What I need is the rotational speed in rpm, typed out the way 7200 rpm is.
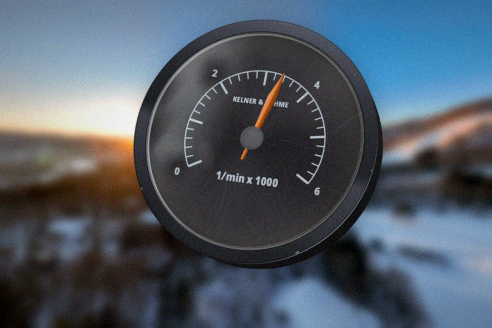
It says 3400 rpm
